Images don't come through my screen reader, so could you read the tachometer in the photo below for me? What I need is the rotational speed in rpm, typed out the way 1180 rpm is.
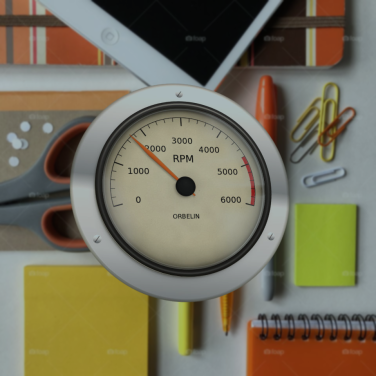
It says 1700 rpm
